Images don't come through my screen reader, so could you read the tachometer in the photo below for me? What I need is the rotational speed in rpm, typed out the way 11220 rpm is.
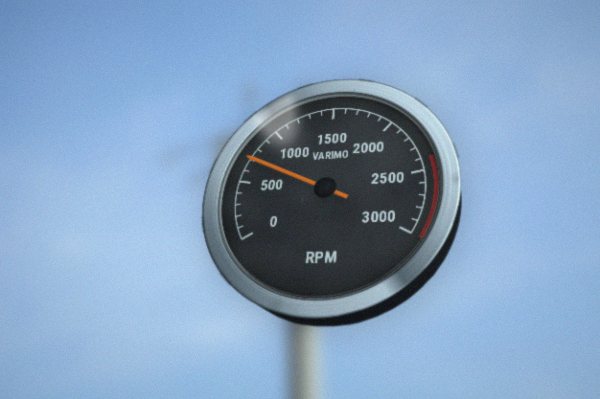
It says 700 rpm
